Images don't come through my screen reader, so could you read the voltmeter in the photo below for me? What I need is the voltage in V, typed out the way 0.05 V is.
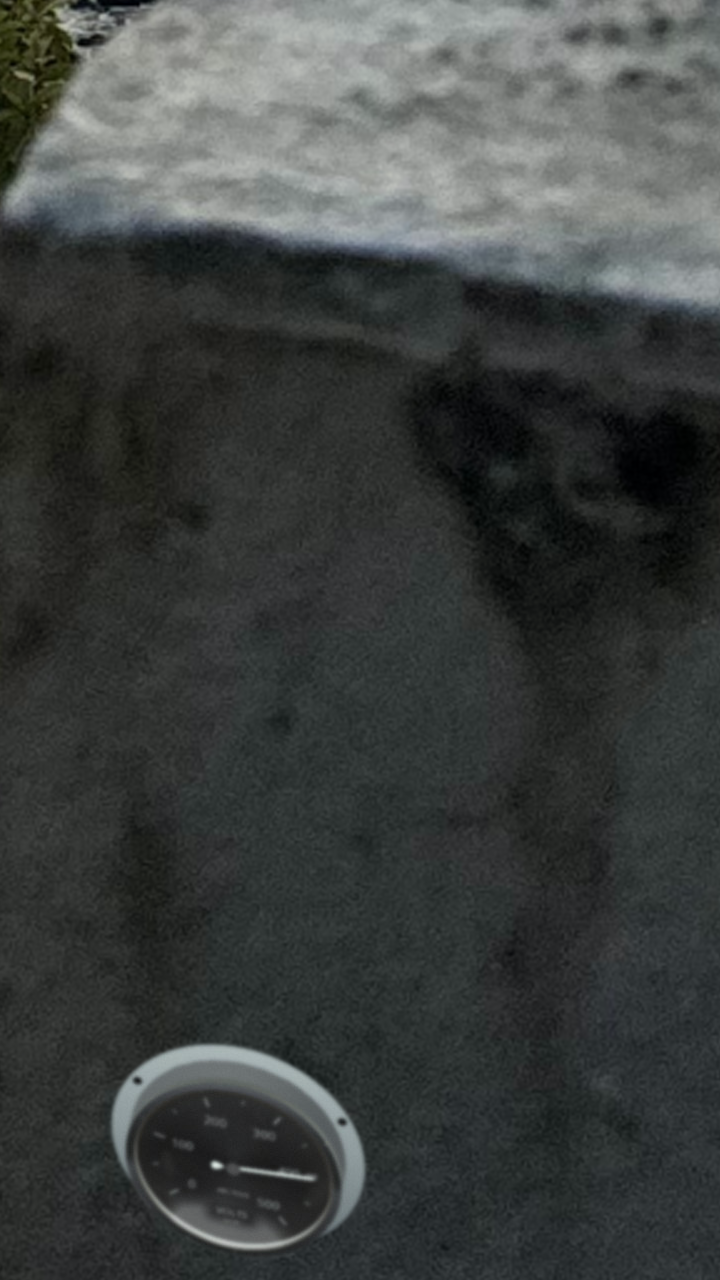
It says 400 V
